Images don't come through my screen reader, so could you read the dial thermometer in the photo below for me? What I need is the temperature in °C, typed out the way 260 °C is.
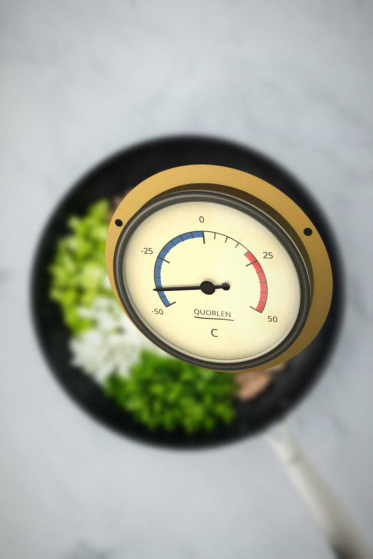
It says -40 °C
